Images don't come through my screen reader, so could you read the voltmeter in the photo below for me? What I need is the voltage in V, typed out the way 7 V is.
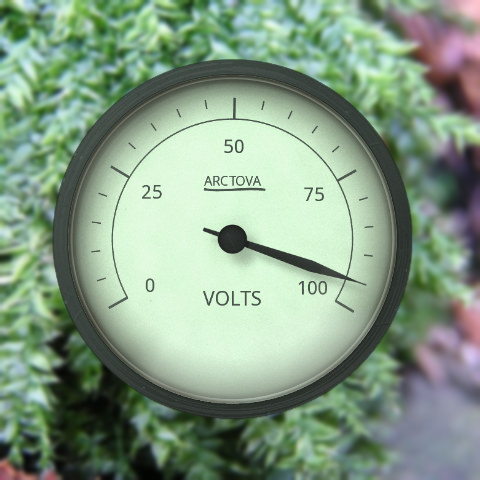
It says 95 V
